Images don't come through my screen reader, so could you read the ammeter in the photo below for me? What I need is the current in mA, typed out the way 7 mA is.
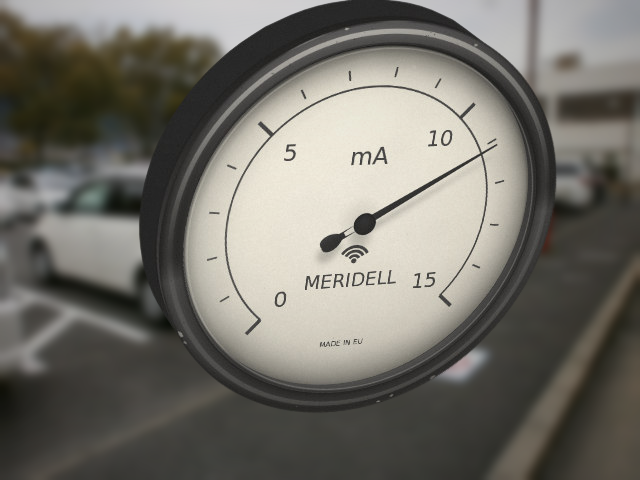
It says 11 mA
